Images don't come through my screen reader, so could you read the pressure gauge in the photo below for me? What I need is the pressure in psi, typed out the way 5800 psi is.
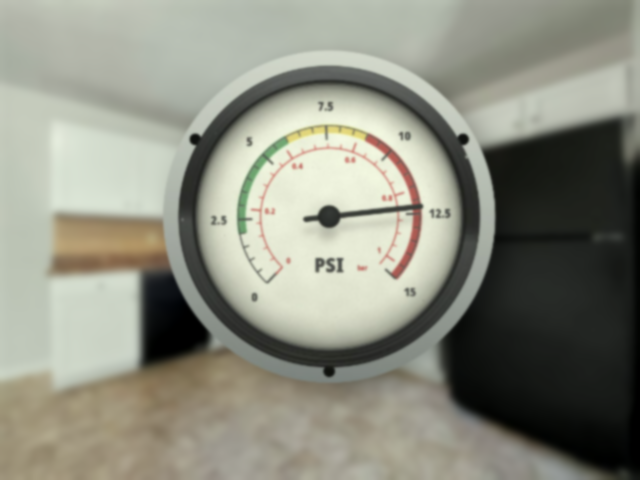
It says 12.25 psi
